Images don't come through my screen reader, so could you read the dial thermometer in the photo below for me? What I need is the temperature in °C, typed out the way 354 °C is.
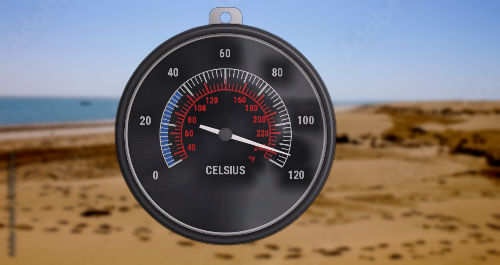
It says 114 °C
